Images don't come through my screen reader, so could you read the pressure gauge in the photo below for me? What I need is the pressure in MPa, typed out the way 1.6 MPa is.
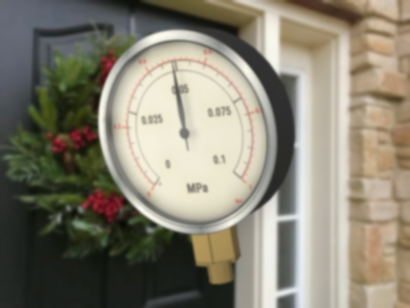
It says 0.05 MPa
